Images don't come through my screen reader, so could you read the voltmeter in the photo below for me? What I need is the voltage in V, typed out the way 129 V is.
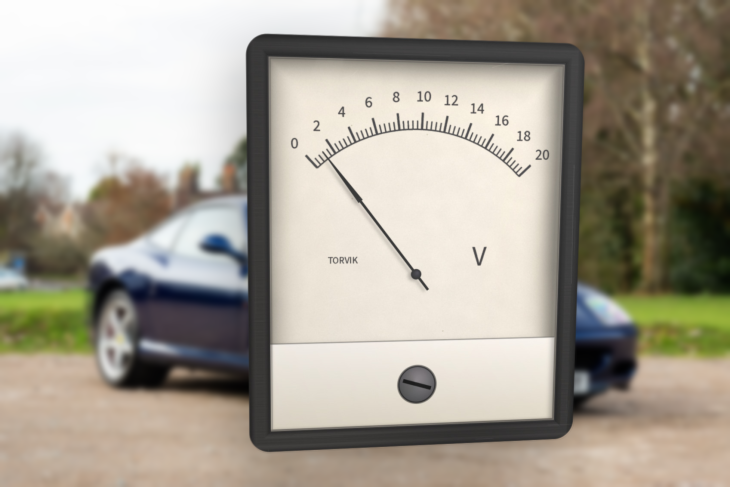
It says 1.2 V
